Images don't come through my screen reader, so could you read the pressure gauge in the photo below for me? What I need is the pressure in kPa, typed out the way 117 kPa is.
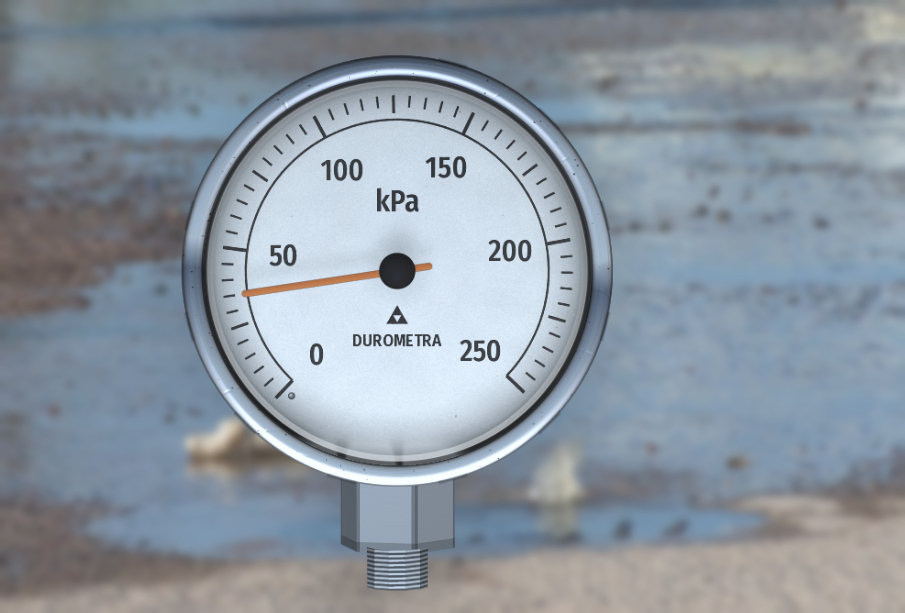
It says 35 kPa
